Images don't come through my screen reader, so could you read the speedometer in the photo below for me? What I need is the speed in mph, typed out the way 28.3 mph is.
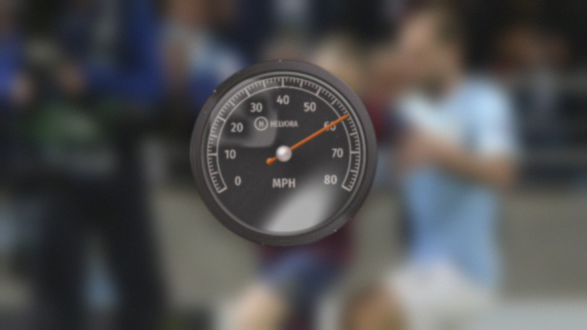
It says 60 mph
